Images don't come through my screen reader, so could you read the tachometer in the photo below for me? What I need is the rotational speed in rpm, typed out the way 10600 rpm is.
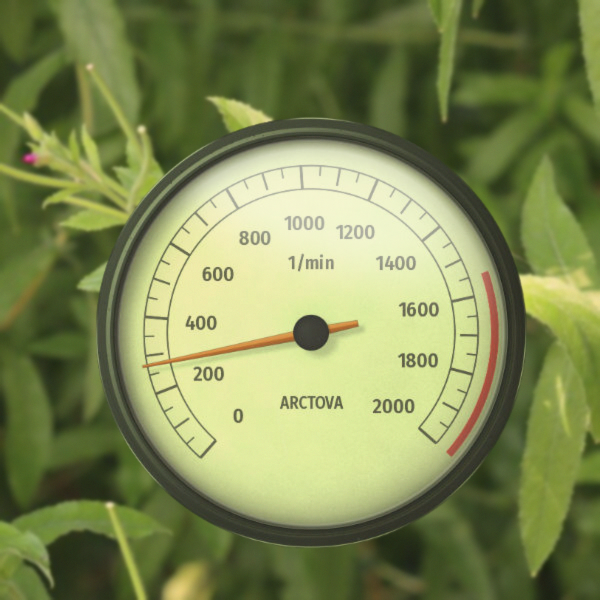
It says 275 rpm
